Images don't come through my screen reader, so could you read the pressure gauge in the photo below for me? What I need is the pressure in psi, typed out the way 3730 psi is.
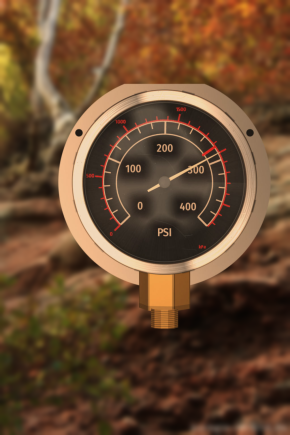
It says 290 psi
